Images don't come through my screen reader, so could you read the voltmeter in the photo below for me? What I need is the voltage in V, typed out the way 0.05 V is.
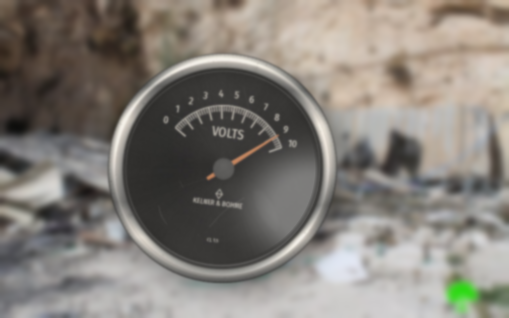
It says 9 V
